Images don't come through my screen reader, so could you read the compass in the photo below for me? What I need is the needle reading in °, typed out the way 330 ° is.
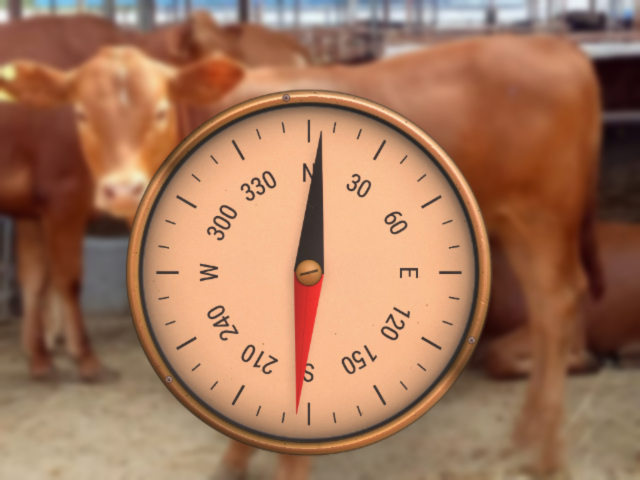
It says 185 °
